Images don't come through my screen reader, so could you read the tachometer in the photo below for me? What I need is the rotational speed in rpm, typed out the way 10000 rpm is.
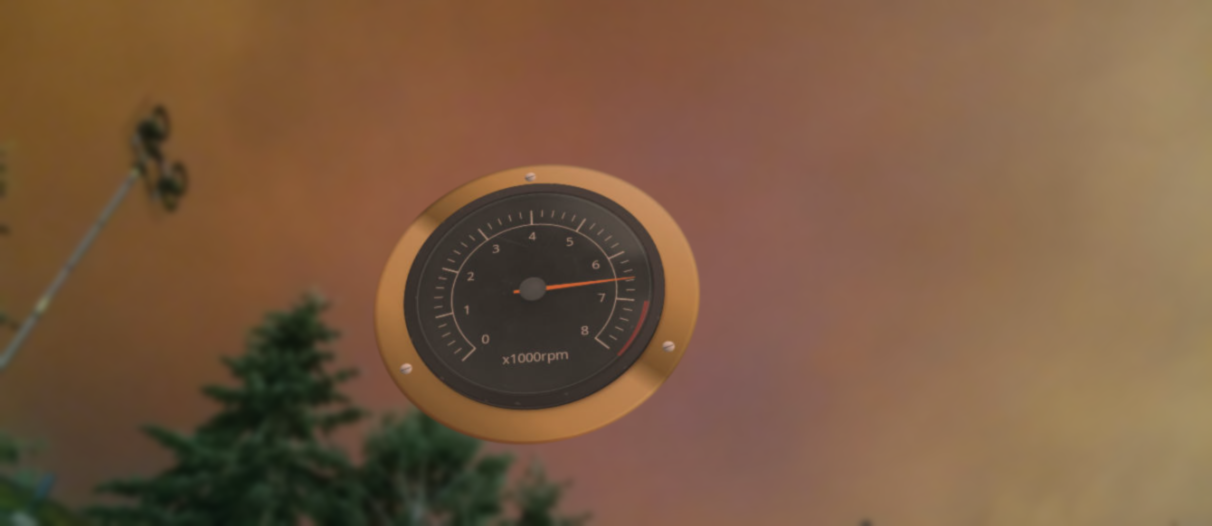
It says 6600 rpm
